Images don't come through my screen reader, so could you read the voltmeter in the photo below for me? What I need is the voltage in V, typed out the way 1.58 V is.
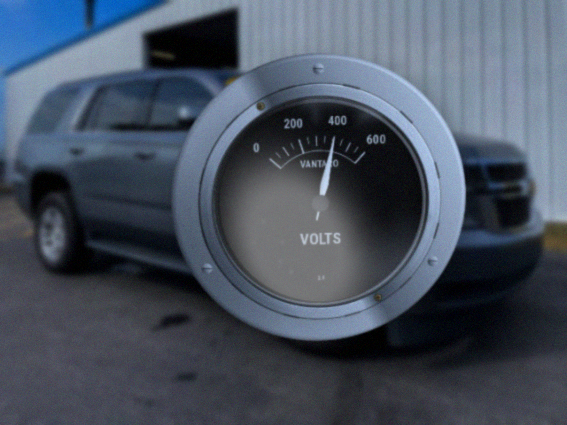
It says 400 V
